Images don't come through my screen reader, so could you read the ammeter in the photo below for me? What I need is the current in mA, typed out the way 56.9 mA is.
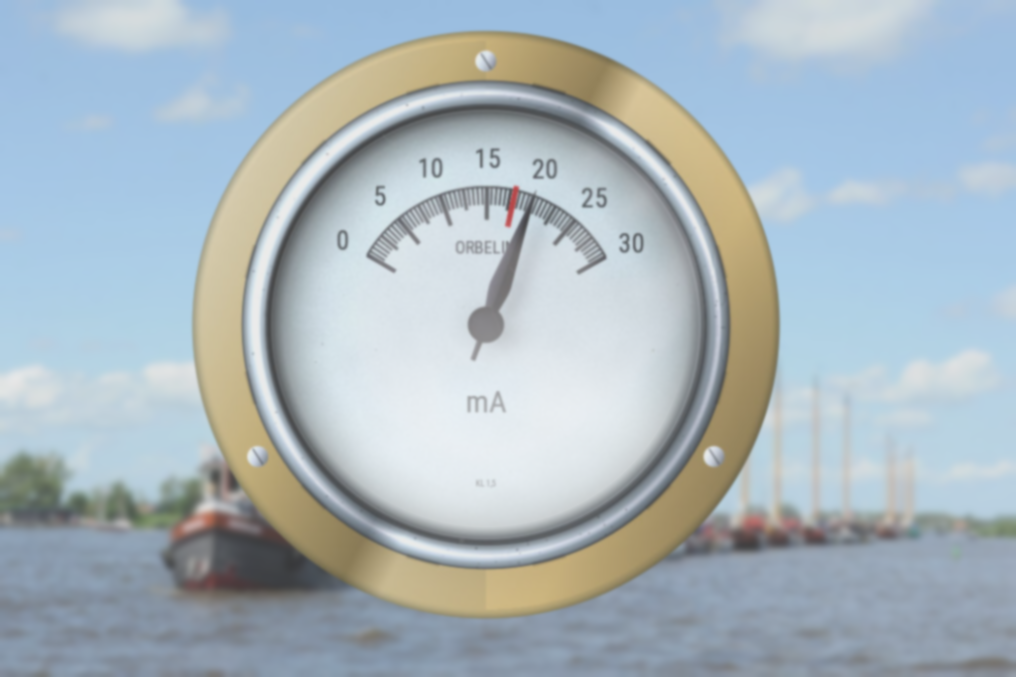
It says 20 mA
